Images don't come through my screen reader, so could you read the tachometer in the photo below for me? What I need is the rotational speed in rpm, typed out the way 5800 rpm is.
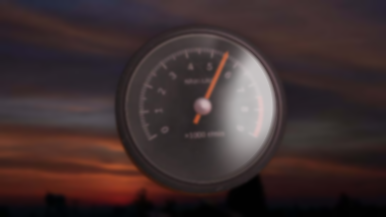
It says 5500 rpm
